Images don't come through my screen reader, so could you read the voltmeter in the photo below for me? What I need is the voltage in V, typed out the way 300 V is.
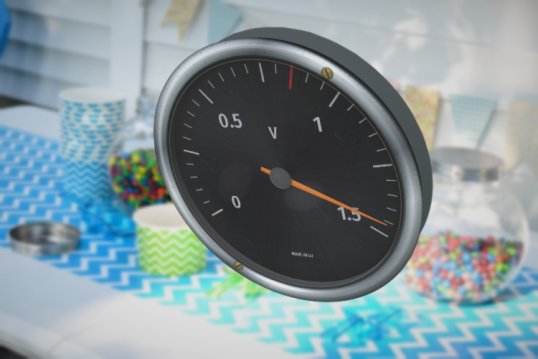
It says 1.45 V
